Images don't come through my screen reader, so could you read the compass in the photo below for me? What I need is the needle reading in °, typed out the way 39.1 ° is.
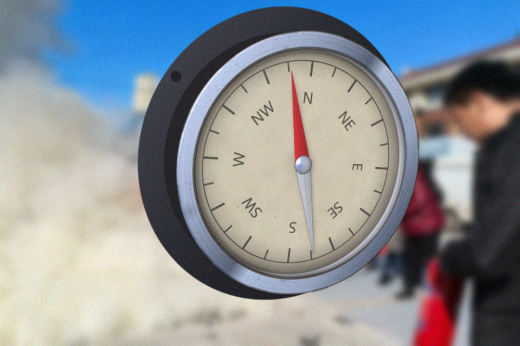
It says 345 °
